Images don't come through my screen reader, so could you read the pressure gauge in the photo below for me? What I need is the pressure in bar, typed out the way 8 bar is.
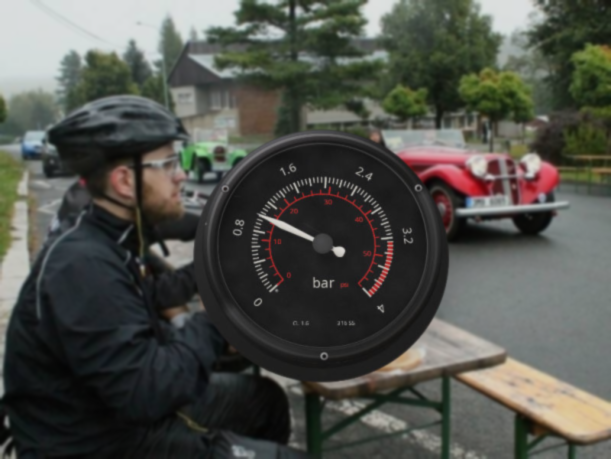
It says 1 bar
